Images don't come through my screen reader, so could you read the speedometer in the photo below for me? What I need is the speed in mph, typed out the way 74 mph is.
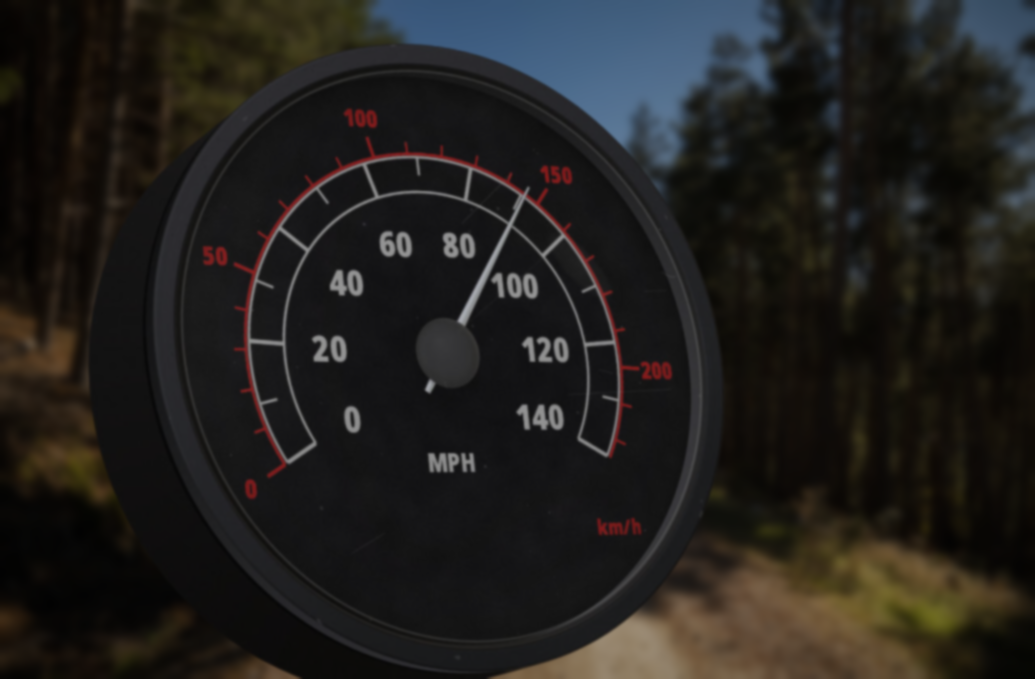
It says 90 mph
